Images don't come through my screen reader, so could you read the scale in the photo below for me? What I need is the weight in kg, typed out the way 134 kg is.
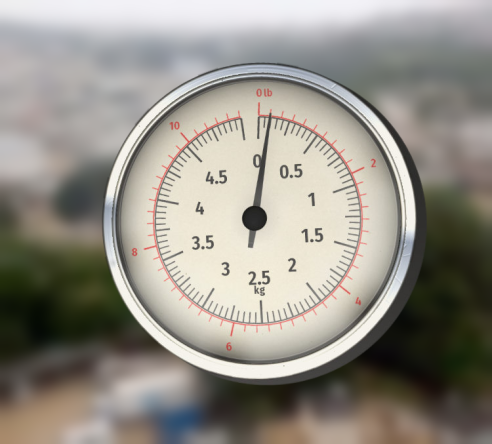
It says 0.1 kg
